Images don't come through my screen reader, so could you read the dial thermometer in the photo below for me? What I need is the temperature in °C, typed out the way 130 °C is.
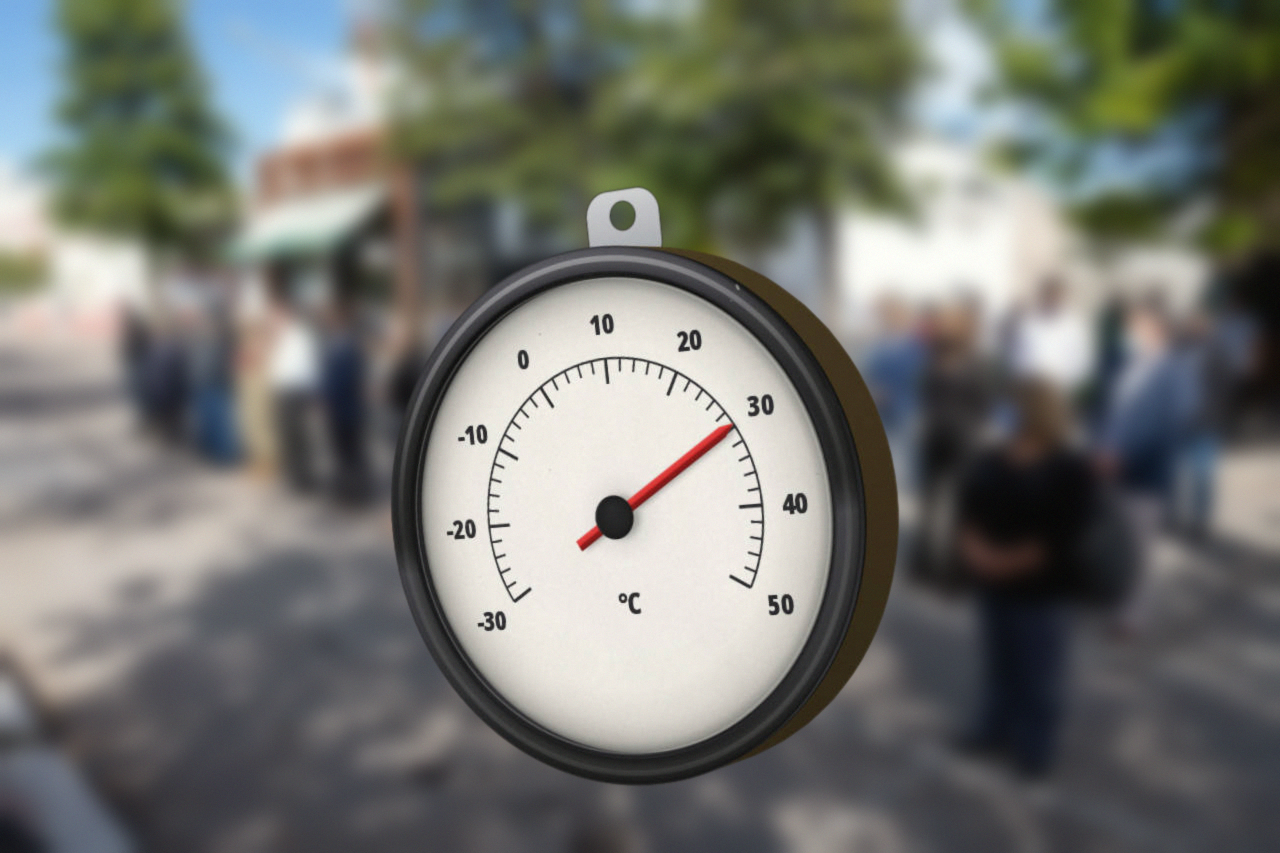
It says 30 °C
